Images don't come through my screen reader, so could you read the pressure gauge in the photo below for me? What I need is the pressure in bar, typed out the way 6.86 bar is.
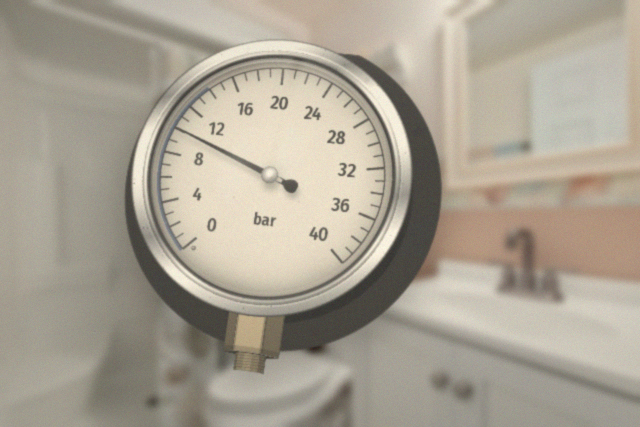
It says 10 bar
